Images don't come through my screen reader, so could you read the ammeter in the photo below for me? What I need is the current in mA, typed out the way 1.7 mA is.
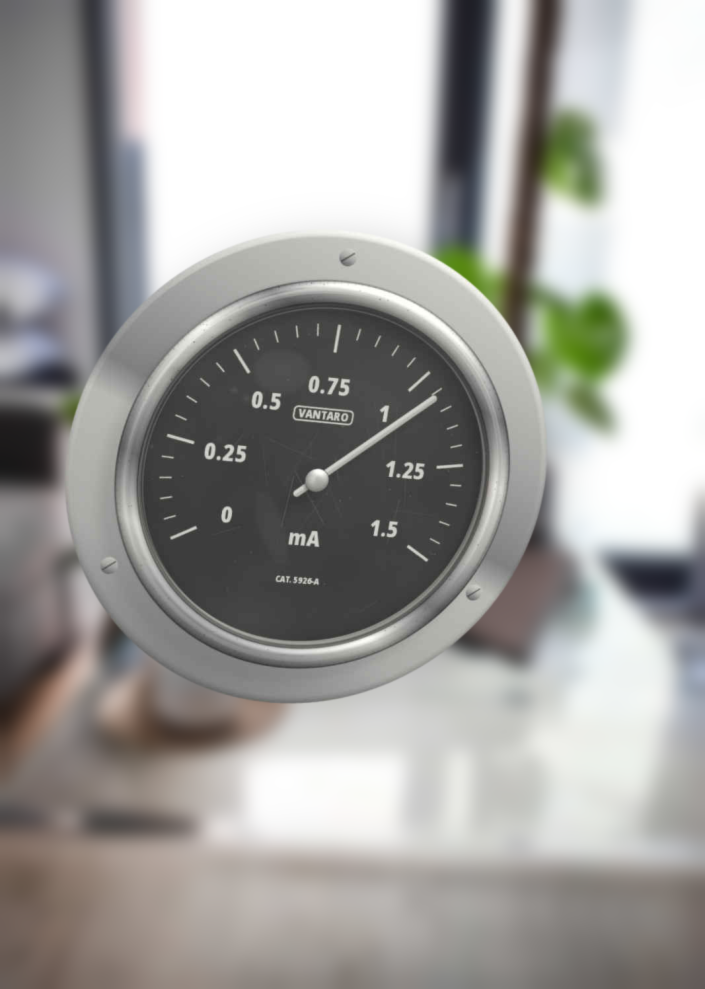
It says 1.05 mA
